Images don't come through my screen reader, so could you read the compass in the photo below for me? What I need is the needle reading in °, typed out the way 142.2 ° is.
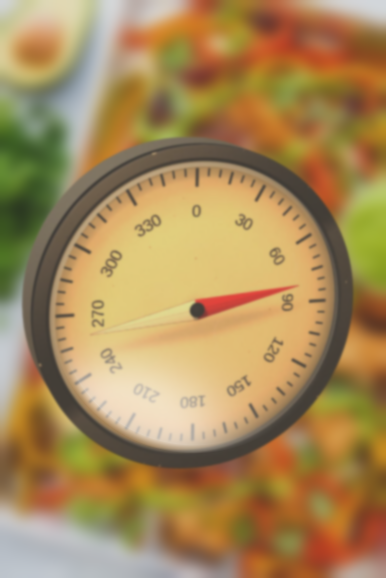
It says 80 °
